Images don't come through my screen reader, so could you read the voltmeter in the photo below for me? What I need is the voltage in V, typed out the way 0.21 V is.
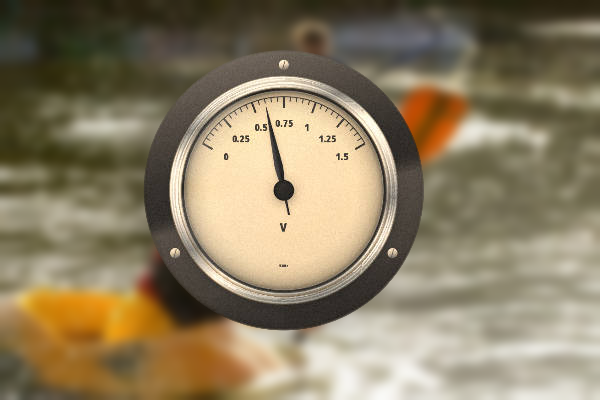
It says 0.6 V
